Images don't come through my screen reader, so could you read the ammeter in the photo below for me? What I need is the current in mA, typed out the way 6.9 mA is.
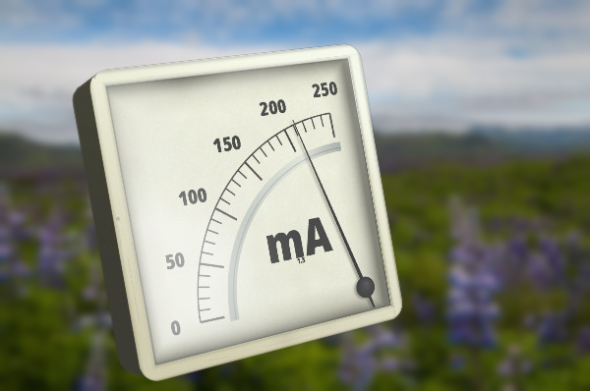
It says 210 mA
